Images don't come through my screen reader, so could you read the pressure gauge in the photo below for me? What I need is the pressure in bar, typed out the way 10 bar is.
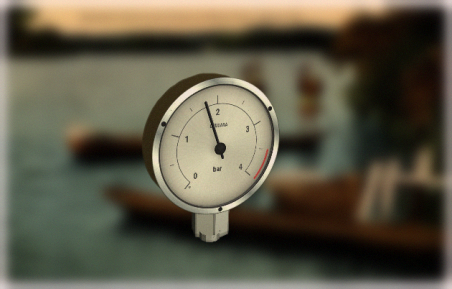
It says 1.75 bar
